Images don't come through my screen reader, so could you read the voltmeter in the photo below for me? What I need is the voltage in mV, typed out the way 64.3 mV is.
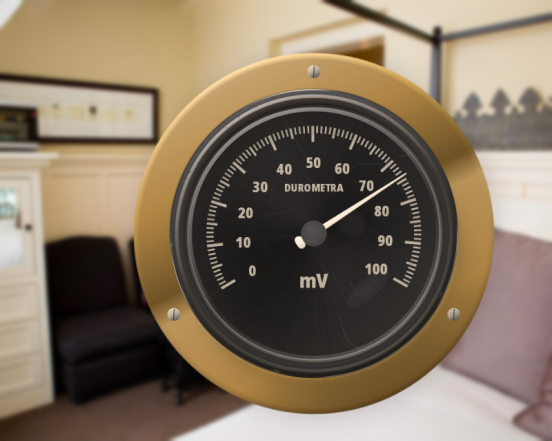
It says 74 mV
